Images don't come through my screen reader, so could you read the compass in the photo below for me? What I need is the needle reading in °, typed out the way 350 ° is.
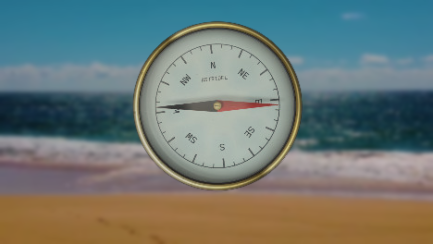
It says 95 °
